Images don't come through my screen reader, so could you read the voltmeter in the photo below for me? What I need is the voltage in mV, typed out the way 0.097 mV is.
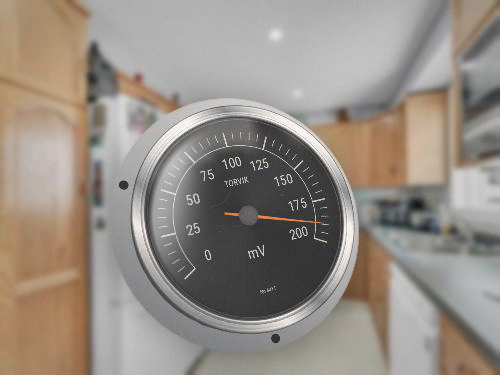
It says 190 mV
